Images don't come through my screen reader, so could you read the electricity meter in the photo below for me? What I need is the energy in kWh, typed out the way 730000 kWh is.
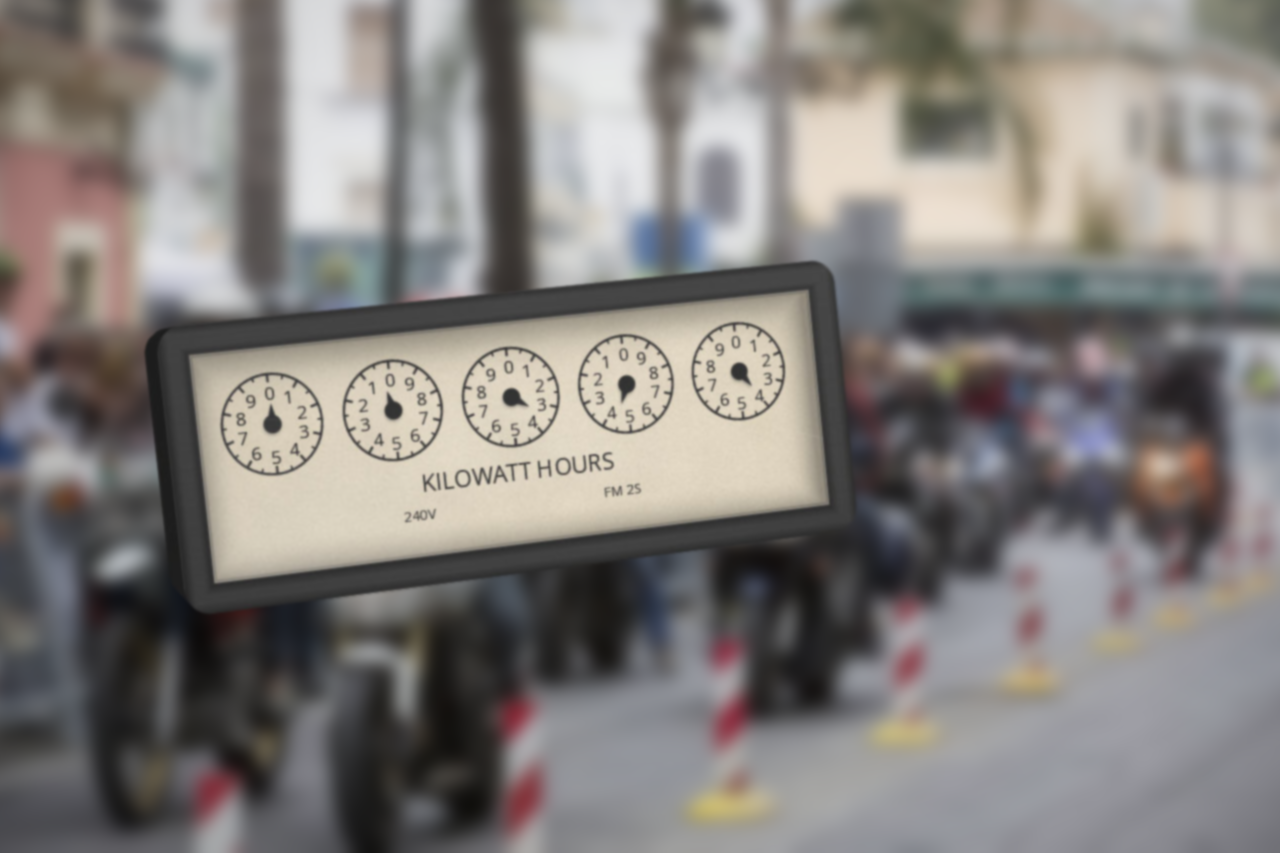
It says 344 kWh
